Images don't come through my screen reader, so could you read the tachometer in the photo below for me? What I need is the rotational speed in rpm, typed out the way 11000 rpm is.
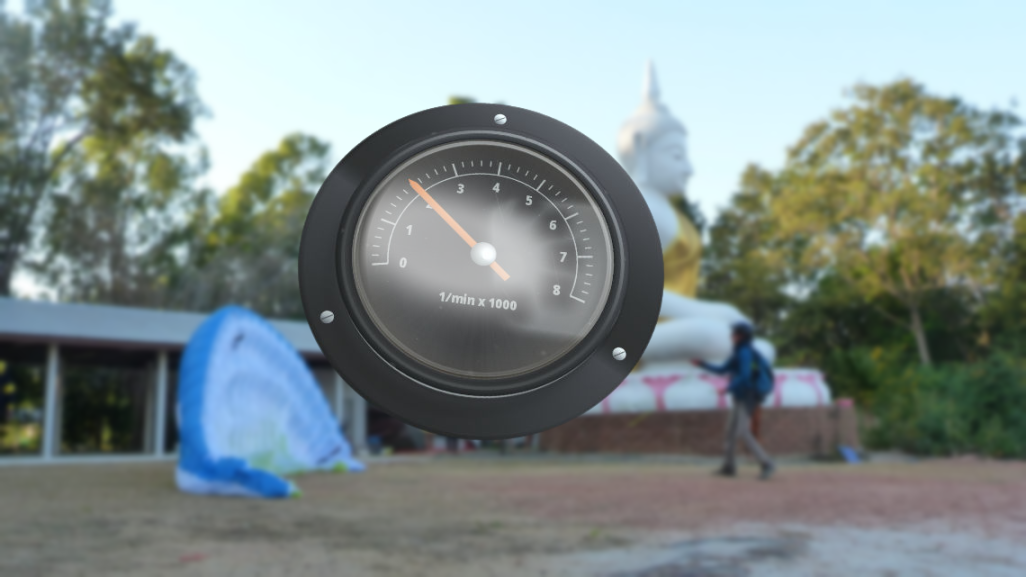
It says 2000 rpm
